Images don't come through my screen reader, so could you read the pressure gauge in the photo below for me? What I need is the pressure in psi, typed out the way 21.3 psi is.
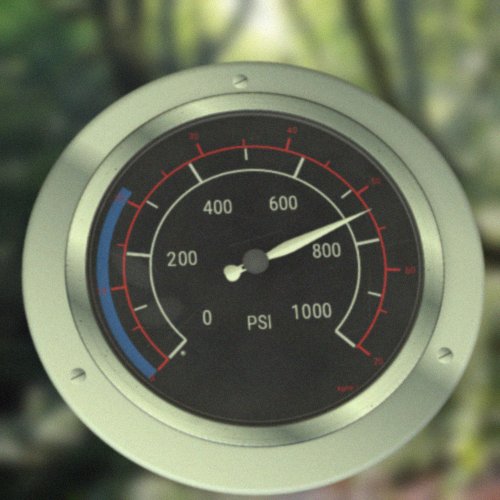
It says 750 psi
